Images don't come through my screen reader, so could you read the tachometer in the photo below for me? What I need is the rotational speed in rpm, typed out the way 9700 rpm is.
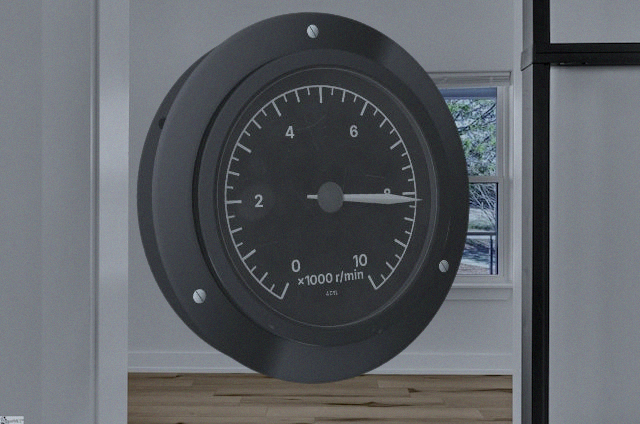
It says 8125 rpm
